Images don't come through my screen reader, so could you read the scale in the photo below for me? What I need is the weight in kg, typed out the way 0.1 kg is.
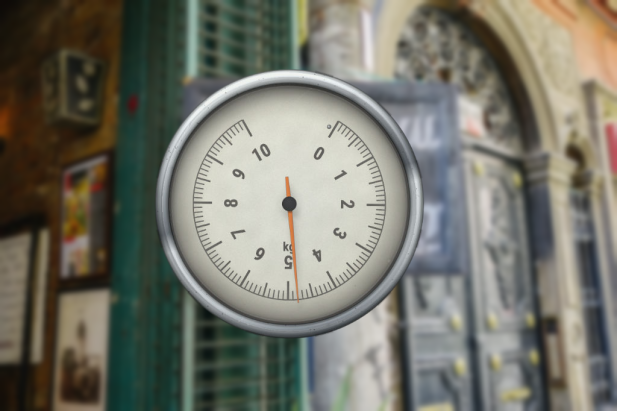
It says 4.8 kg
